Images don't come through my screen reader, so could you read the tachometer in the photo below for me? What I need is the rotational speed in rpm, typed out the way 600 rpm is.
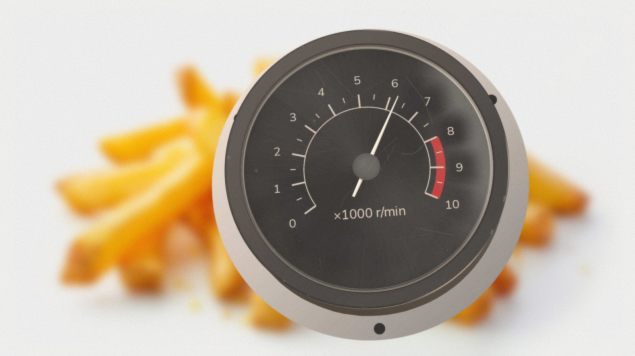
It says 6250 rpm
